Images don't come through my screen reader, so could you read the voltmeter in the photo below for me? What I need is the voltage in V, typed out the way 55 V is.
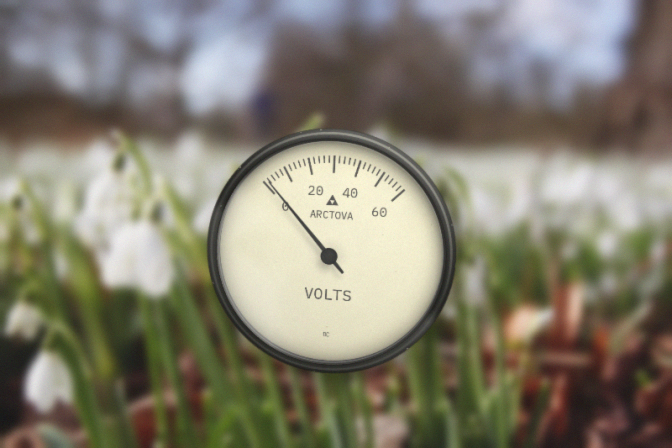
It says 2 V
